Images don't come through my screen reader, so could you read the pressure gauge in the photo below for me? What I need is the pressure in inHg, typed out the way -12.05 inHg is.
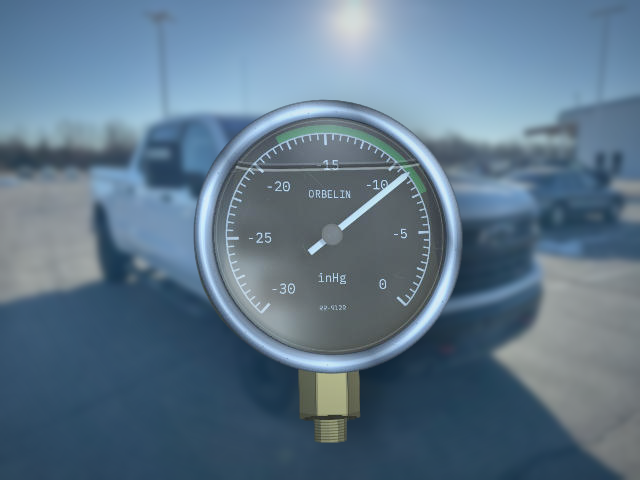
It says -9 inHg
